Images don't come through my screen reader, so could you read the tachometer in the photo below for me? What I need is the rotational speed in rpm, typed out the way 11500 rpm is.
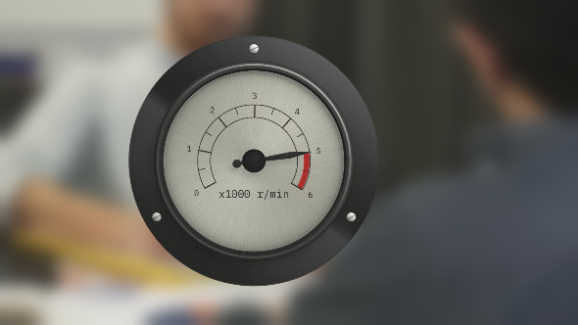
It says 5000 rpm
